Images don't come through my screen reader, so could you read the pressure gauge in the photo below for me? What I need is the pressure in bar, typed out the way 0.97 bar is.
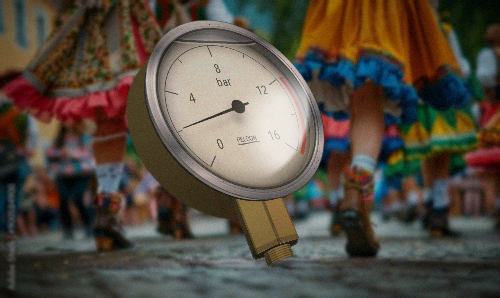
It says 2 bar
